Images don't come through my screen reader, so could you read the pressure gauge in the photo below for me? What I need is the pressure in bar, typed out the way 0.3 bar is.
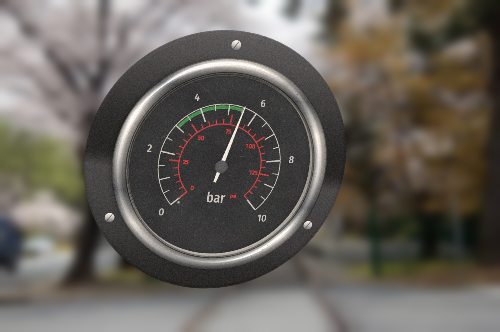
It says 5.5 bar
